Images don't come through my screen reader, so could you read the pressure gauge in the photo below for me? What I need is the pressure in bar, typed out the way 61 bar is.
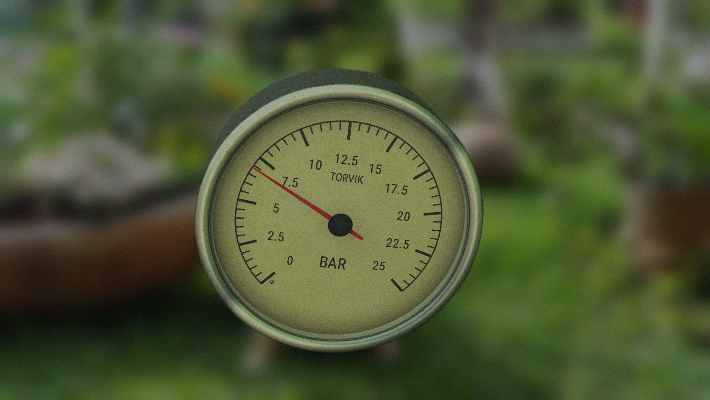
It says 7 bar
